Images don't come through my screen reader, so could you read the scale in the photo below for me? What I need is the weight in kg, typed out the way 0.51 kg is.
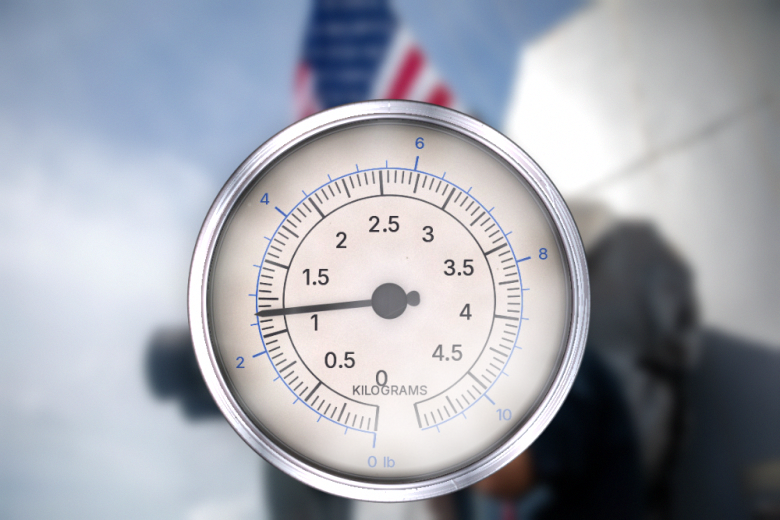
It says 1.15 kg
